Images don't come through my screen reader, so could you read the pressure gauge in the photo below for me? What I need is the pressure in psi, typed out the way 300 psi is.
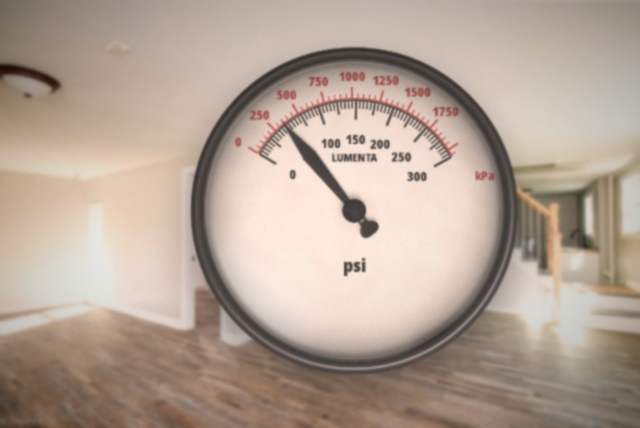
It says 50 psi
